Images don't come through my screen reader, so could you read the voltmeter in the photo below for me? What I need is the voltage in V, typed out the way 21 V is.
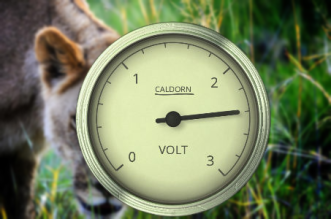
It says 2.4 V
